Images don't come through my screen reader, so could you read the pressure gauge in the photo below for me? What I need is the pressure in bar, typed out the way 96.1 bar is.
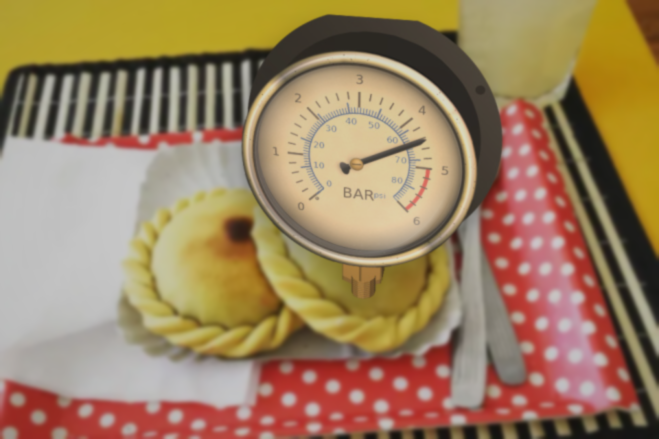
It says 4.4 bar
